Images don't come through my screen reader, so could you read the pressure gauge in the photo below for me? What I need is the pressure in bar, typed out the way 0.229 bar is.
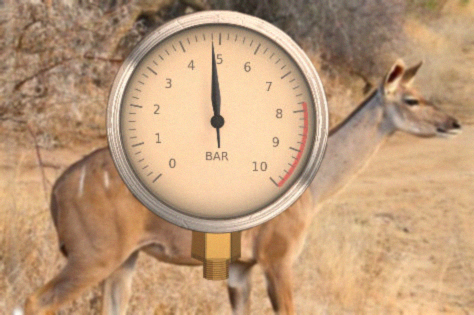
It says 4.8 bar
